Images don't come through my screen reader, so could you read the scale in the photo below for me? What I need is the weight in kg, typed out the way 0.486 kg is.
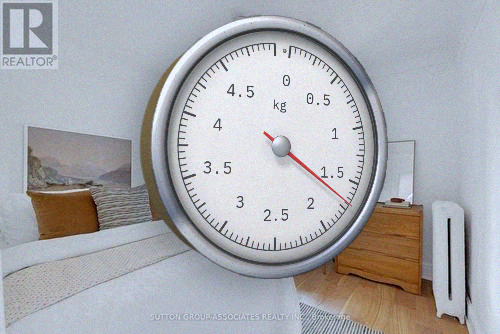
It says 1.7 kg
